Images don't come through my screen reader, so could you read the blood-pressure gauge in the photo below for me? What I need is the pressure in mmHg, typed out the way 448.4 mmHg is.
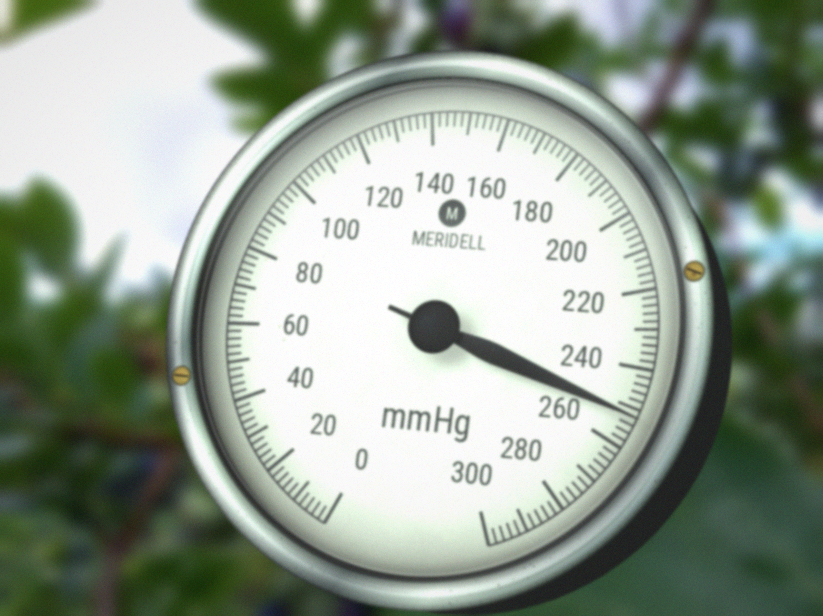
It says 252 mmHg
